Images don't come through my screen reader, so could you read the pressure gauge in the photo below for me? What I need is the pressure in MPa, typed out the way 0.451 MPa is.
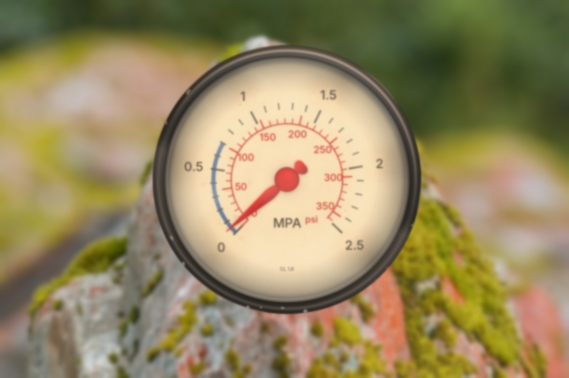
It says 0.05 MPa
